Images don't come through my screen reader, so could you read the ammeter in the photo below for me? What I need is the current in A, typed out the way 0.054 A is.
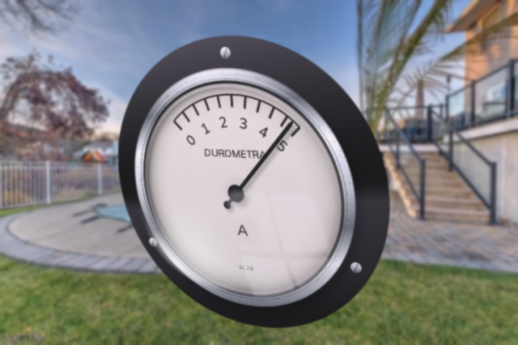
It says 4.75 A
